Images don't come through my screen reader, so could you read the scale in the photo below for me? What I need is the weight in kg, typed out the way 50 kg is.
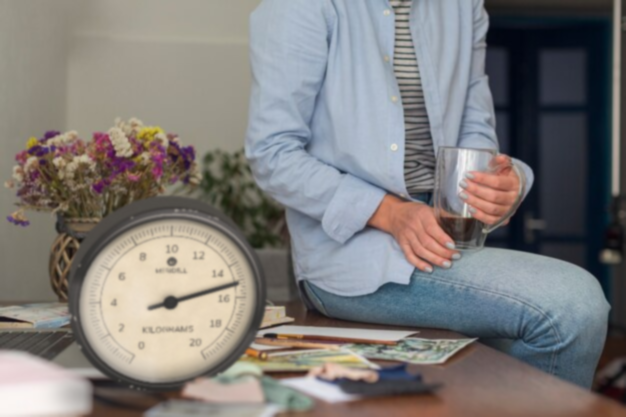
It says 15 kg
